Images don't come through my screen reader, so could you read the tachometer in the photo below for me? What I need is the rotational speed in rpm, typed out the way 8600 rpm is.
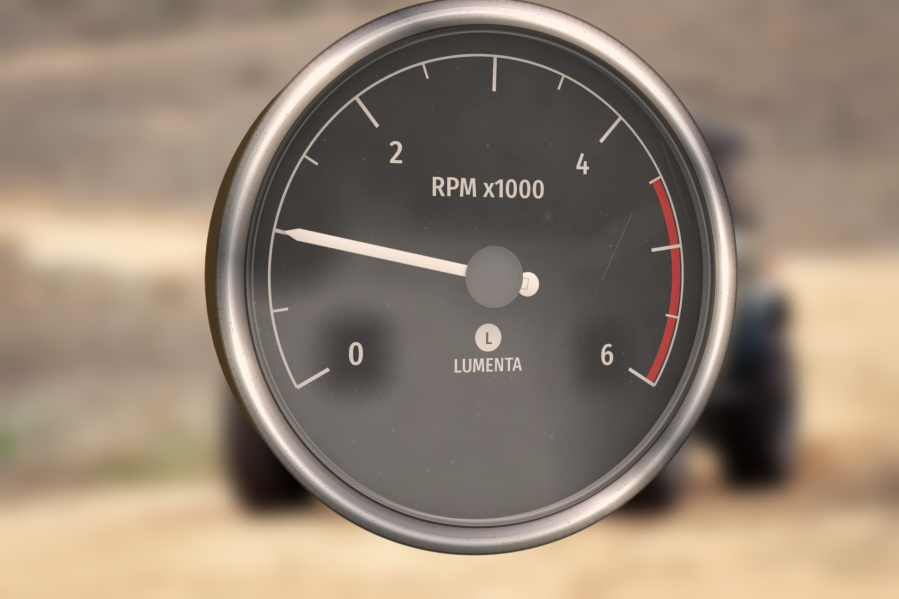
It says 1000 rpm
